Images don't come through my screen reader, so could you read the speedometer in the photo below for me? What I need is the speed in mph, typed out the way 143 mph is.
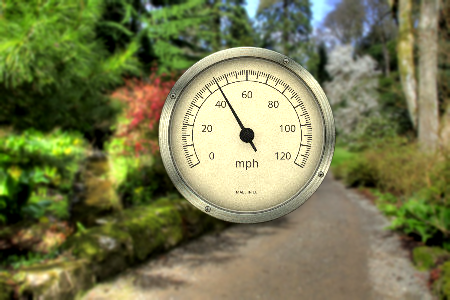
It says 45 mph
